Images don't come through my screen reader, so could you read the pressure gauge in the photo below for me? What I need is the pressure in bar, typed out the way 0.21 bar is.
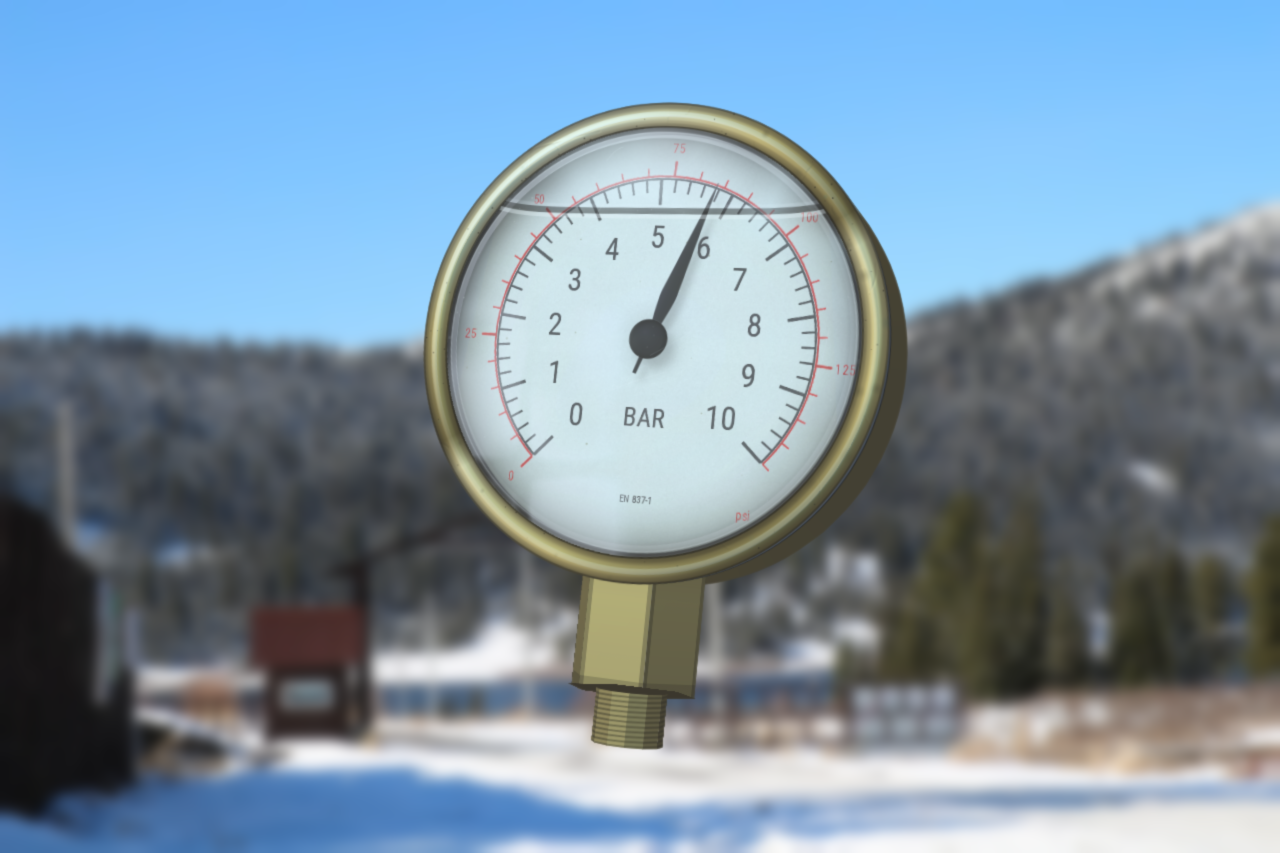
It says 5.8 bar
